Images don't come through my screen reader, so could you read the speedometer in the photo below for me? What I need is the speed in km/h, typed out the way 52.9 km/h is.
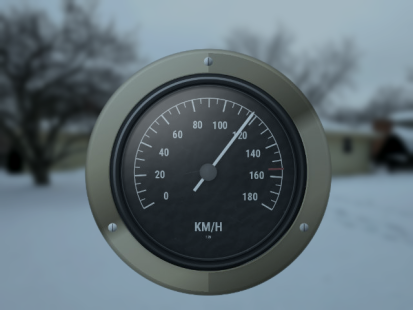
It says 117.5 km/h
